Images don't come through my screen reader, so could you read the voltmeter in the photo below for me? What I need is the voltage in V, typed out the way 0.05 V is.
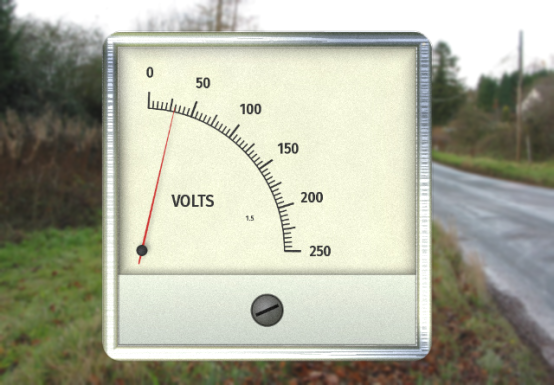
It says 30 V
